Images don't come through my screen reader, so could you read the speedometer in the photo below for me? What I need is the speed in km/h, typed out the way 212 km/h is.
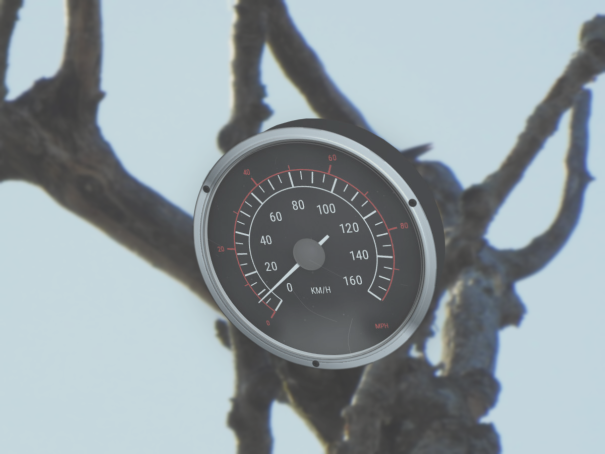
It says 7.5 km/h
